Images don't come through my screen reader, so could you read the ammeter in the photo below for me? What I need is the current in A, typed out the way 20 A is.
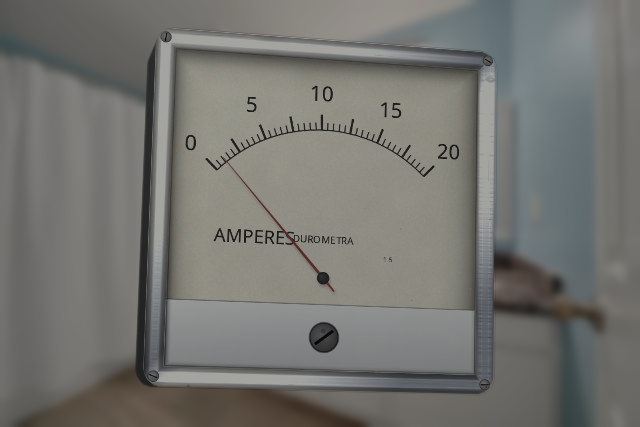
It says 1 A
